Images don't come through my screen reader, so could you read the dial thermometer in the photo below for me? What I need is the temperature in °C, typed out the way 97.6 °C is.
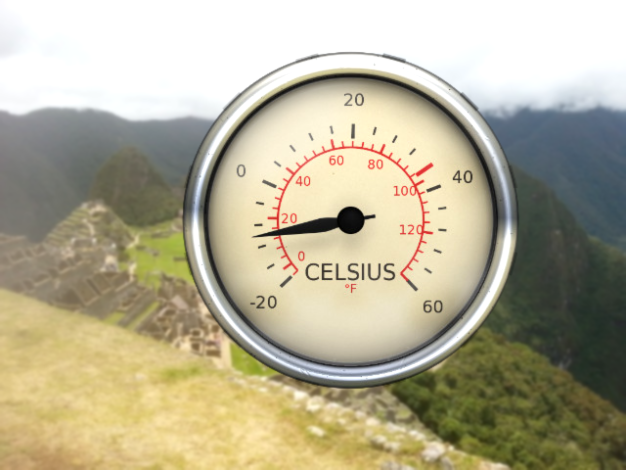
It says -10 °C
